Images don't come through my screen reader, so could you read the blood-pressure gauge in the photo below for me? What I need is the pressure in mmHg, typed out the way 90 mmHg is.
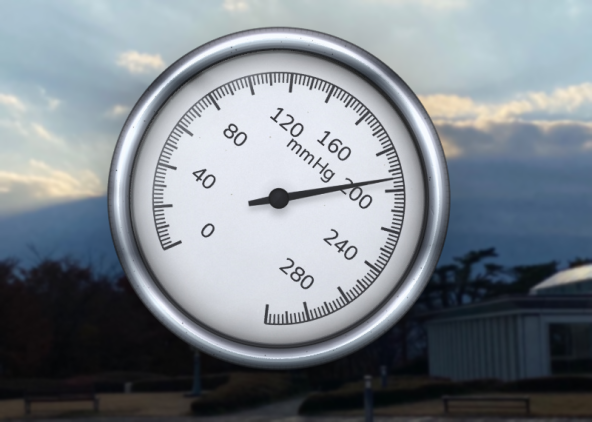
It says 194 mmHg
